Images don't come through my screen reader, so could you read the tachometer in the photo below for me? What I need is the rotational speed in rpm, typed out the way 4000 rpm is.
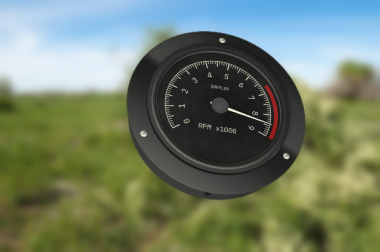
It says 8500 rpm
